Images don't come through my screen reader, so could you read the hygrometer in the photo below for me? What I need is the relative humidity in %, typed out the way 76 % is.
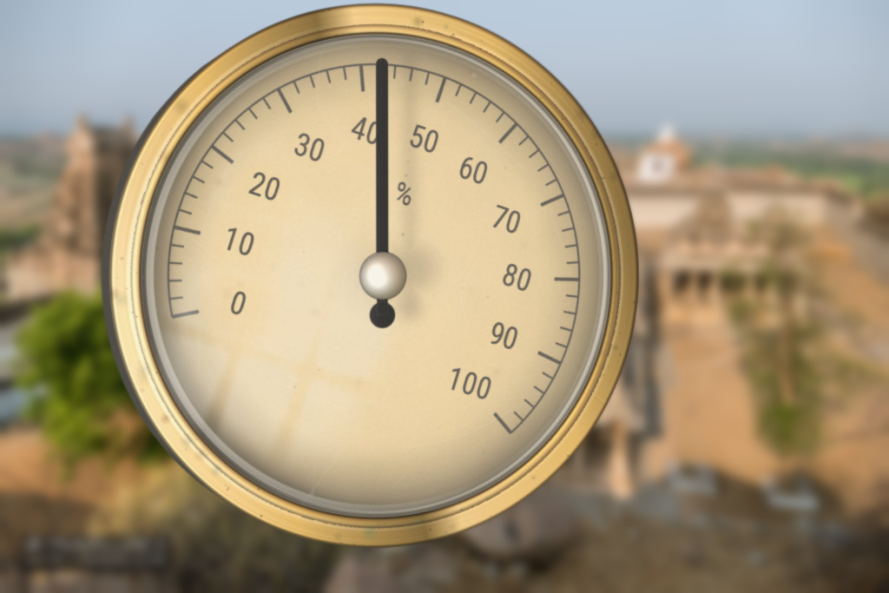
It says 42 %
